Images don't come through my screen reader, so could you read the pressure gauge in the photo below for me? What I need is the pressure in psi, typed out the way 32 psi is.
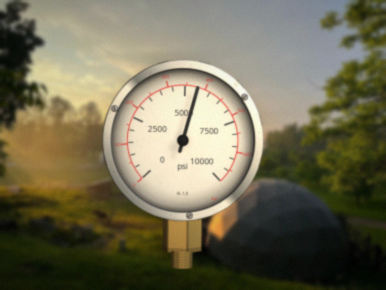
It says 5500 psi
